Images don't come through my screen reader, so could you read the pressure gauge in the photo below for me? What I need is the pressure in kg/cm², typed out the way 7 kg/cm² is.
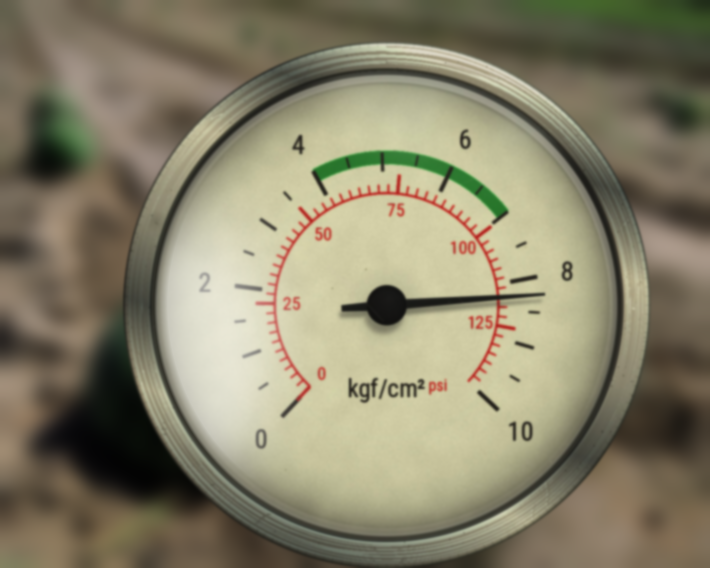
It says 8.25 kg/cm²
